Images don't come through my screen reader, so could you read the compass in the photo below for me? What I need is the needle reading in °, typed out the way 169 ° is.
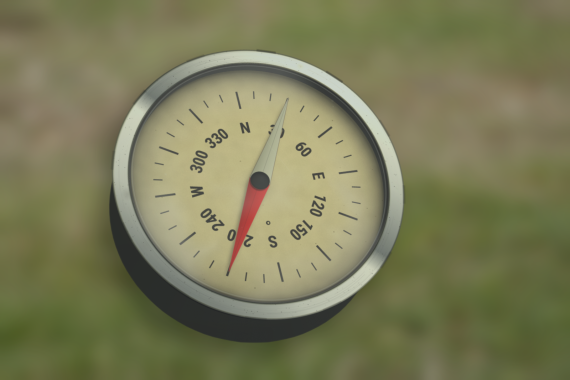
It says 210 °
